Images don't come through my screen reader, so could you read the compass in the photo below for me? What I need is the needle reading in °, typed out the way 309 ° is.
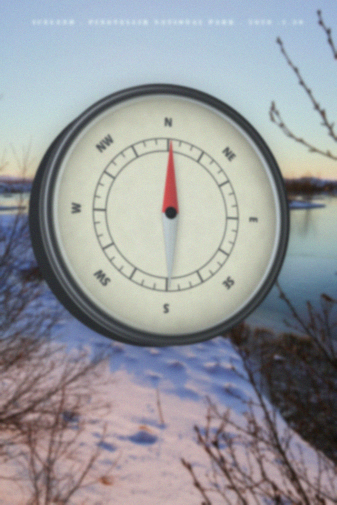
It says 0 °
